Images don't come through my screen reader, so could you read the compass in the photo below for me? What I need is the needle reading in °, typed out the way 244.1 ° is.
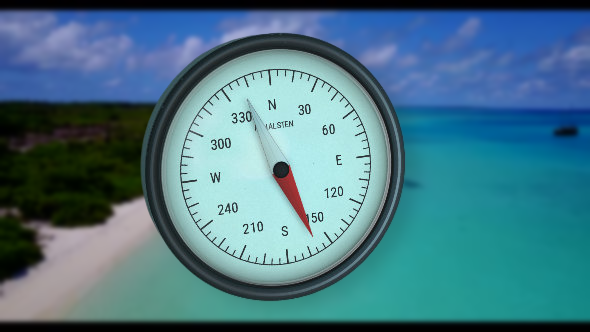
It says 160 °
